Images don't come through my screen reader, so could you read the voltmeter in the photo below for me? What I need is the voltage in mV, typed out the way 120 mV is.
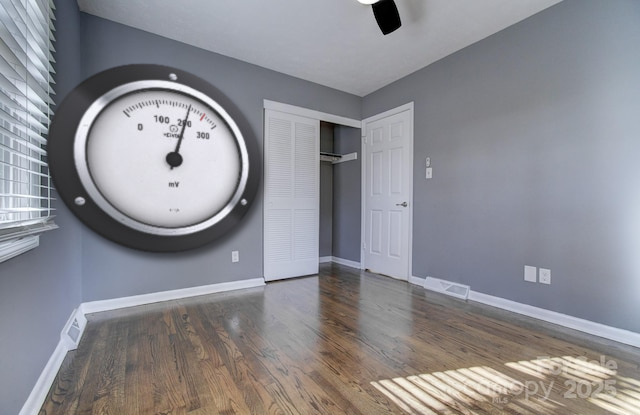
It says 200 mV
